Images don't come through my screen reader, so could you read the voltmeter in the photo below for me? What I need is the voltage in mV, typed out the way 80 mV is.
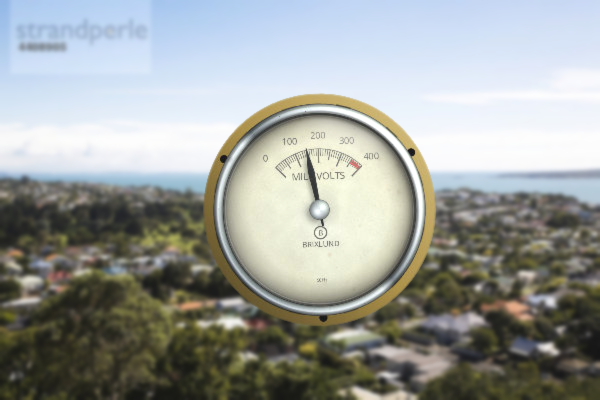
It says 150 mV
